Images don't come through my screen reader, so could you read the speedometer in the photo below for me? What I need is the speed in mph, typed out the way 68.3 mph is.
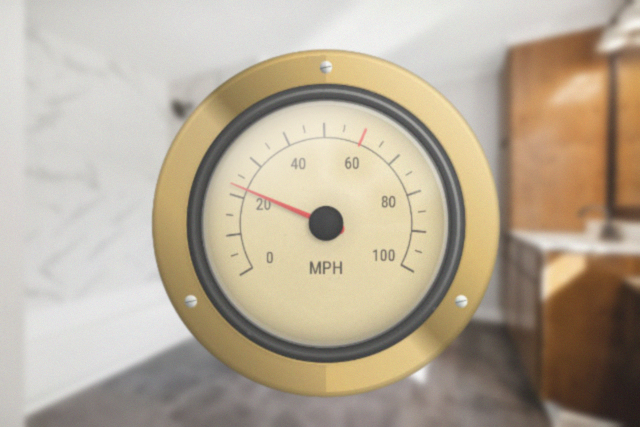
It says 22.5 mph
